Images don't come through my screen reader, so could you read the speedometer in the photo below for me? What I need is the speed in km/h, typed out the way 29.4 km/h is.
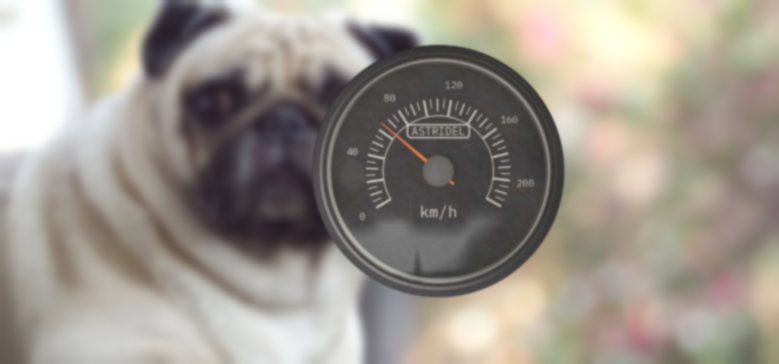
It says 65 km/h
